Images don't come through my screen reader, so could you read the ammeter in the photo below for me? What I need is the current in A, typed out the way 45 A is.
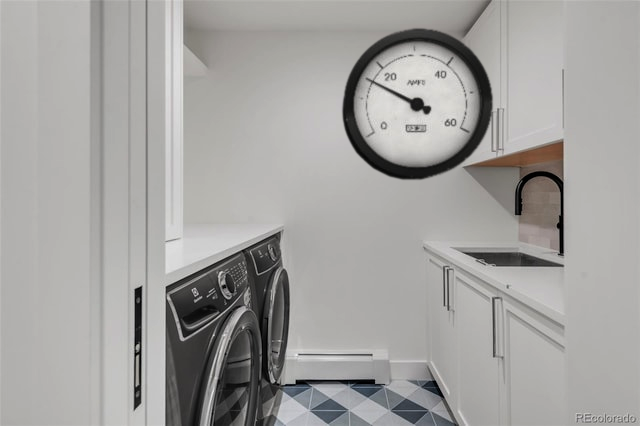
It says 15 A
